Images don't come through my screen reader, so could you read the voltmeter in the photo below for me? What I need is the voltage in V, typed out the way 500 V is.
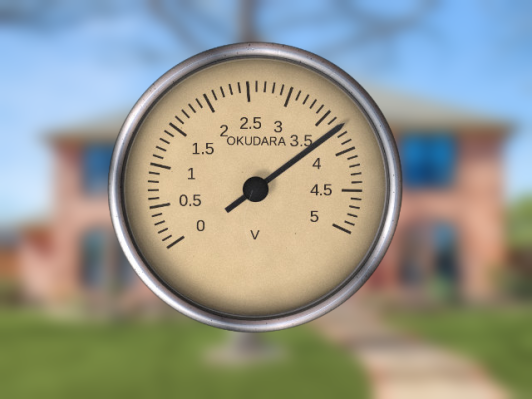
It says 3.7 V
